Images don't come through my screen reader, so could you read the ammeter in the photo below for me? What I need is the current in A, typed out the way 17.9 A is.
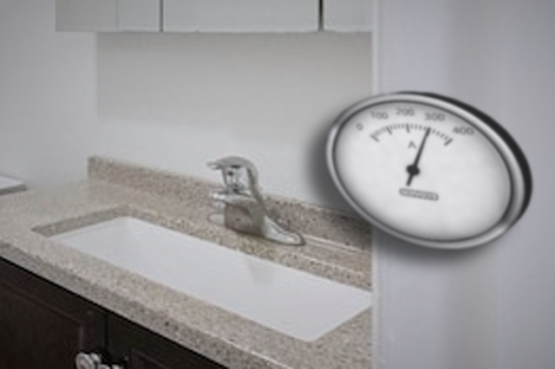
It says 300 A
